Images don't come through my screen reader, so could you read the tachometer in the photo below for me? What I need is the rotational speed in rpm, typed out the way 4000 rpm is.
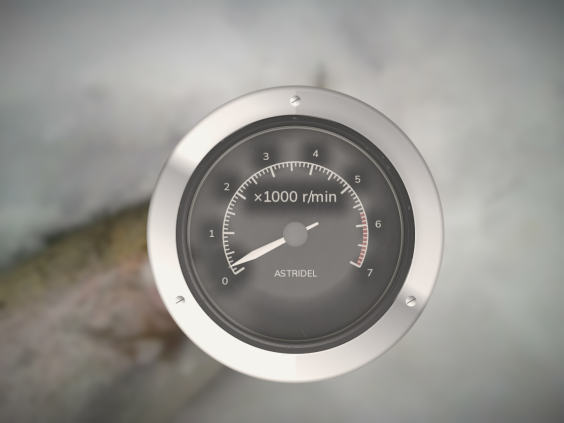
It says 200 rpm
